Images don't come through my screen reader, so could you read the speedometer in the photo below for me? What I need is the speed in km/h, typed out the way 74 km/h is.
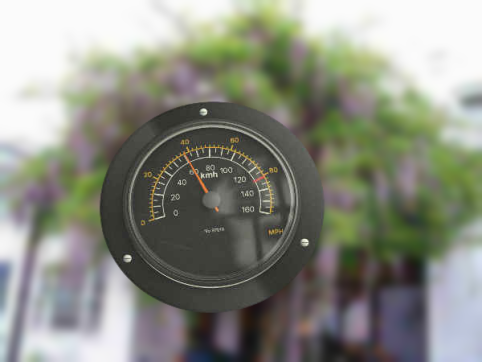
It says 60 km/h
